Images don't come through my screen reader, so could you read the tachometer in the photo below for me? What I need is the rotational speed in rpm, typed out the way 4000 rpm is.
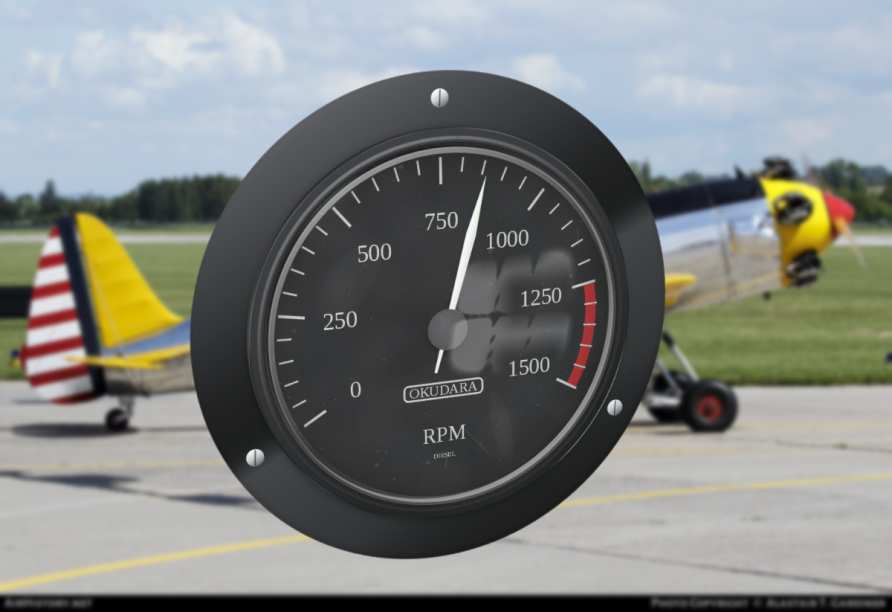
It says 850 rpm
